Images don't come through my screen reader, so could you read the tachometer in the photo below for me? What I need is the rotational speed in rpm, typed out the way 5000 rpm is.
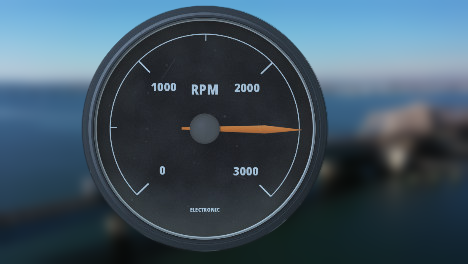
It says 2500 rpm
